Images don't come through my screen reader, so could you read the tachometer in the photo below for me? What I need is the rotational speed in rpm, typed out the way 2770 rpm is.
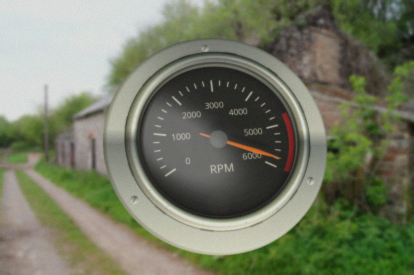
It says 5800 rpm
